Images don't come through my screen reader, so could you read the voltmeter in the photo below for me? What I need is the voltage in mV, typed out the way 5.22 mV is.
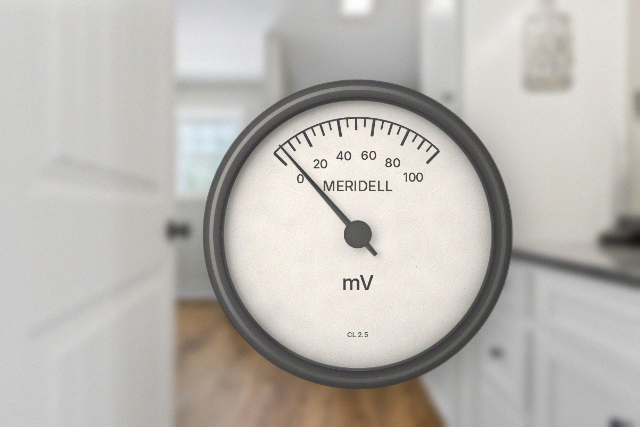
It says 5 mV
